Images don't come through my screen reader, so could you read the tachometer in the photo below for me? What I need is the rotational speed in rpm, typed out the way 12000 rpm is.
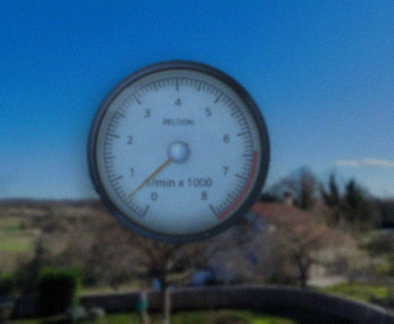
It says 500 rpm
